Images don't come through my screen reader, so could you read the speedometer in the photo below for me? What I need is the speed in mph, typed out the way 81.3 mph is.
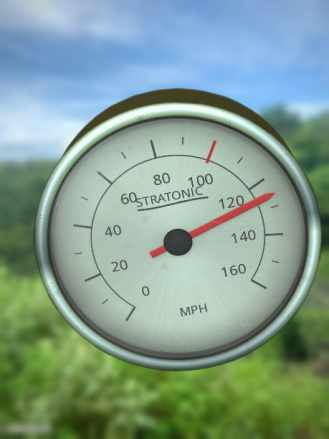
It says 125 mph
